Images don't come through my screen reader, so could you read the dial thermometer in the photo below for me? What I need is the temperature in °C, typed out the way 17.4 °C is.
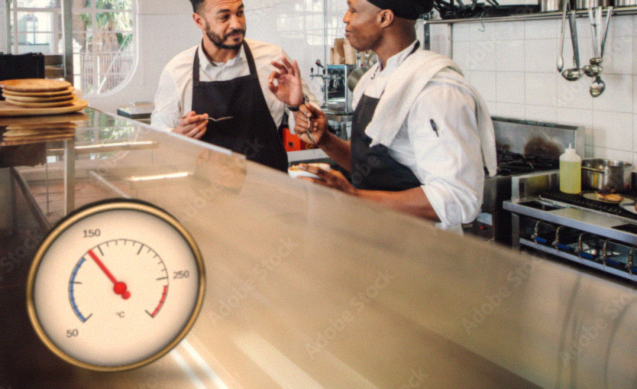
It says 140 °C
